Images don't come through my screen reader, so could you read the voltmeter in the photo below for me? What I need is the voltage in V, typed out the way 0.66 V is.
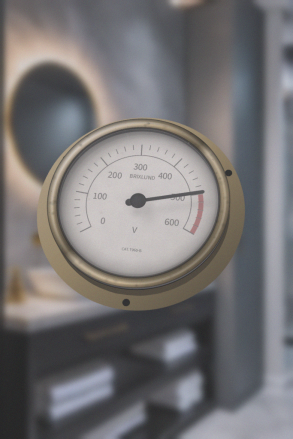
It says 500 V
